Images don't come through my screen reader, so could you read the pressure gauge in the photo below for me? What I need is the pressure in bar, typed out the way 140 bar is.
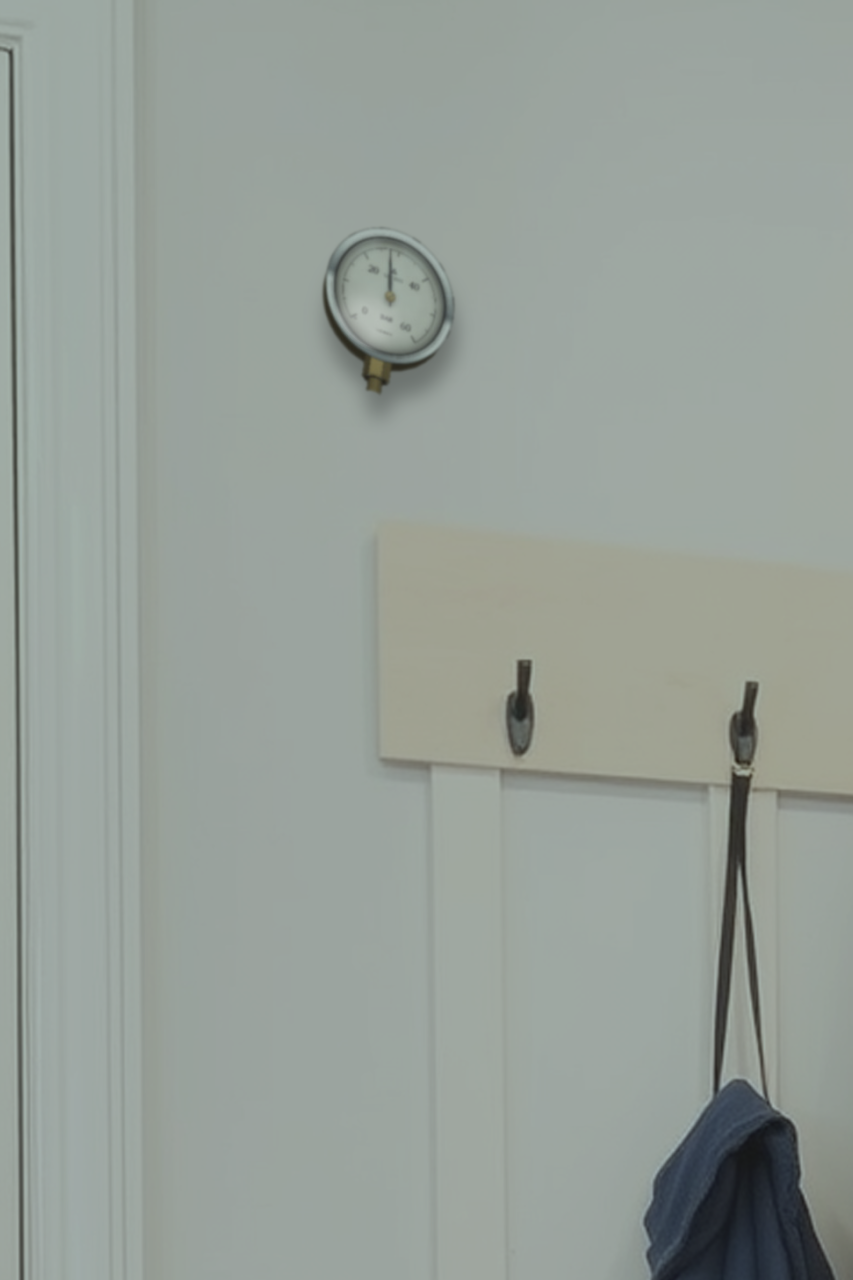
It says 27.5 bar
